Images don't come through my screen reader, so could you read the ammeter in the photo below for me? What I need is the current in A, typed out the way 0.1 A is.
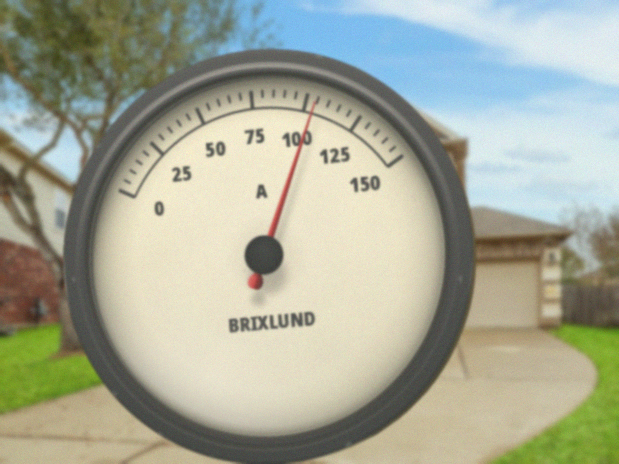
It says 105 A
